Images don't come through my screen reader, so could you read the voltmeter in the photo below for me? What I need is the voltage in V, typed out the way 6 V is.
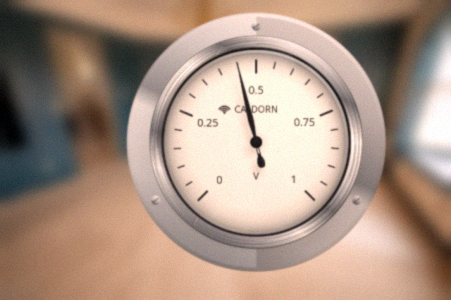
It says 0.45 V
